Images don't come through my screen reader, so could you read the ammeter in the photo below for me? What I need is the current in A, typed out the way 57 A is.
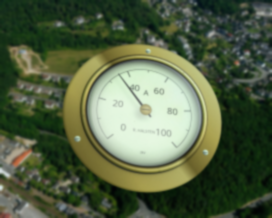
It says 35 A
